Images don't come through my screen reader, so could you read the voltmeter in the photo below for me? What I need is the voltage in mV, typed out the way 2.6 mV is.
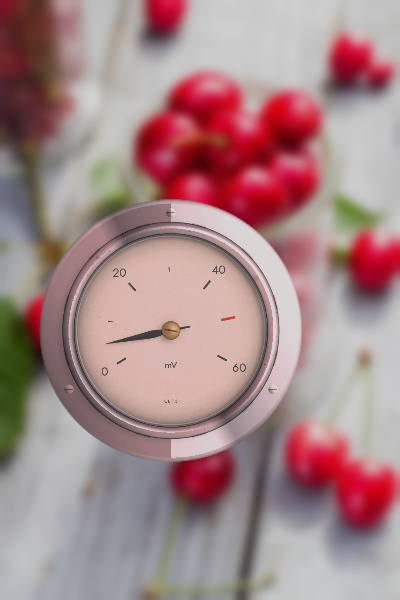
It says 5 mV
